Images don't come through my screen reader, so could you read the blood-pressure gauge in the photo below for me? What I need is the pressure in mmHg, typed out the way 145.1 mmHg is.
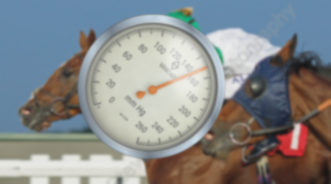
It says 150 mmHg
